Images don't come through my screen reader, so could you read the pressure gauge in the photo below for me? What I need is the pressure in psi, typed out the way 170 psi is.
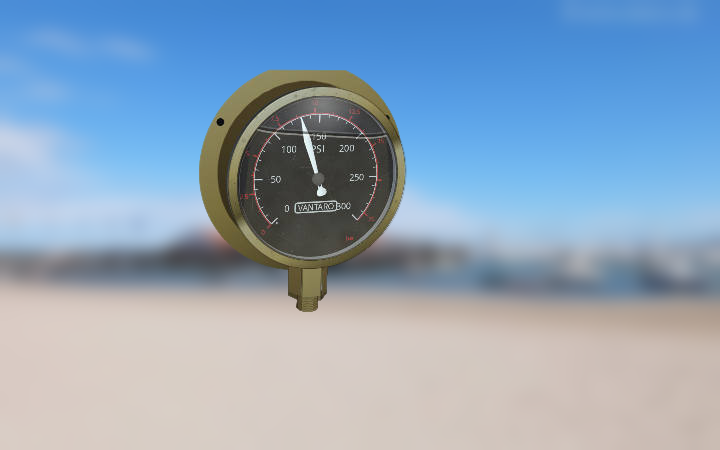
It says 130 psi
